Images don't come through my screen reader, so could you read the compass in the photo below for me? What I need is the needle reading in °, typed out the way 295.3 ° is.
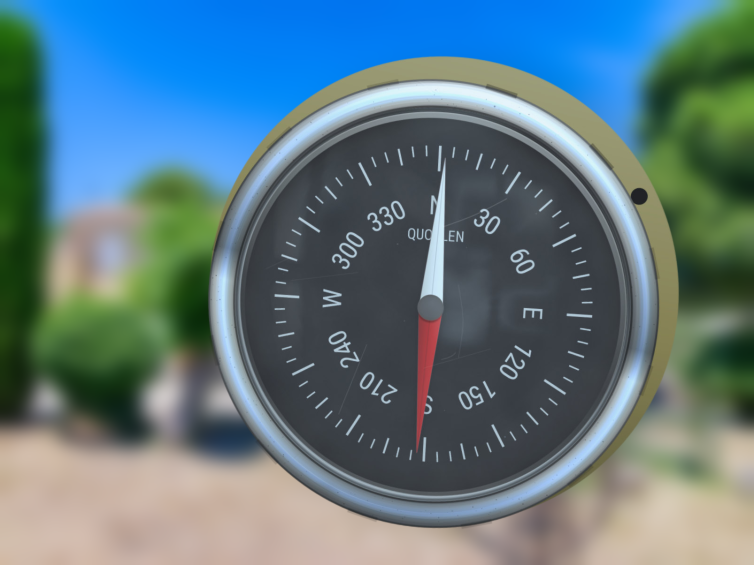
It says 182.5 °
